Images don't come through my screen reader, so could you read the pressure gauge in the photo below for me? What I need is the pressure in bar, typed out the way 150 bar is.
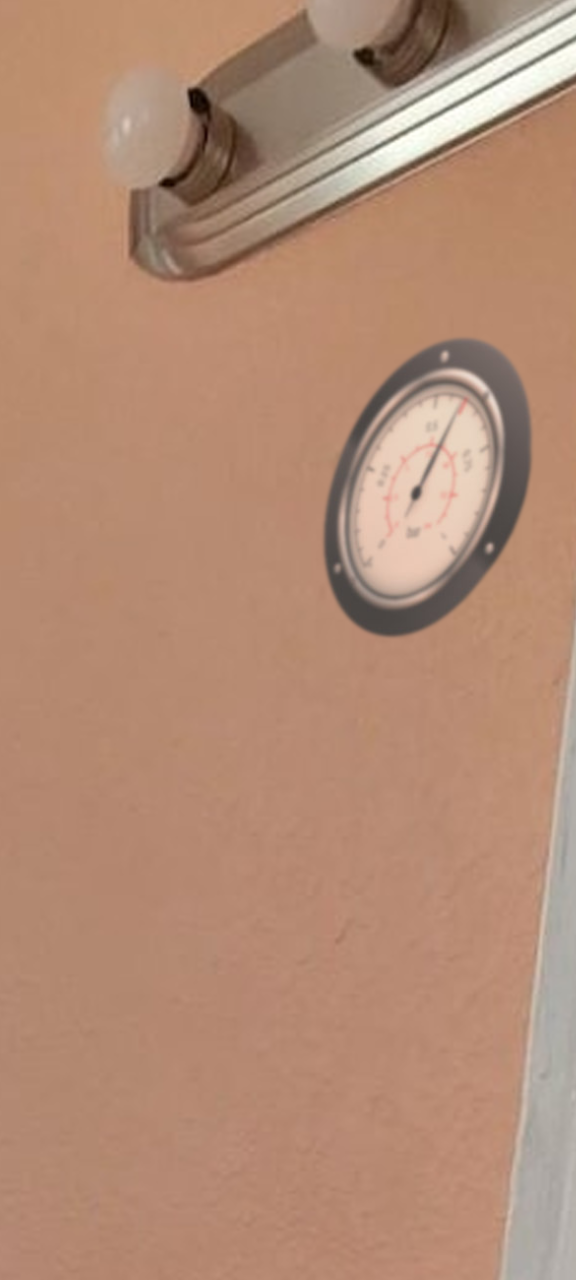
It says 0.6 bar
